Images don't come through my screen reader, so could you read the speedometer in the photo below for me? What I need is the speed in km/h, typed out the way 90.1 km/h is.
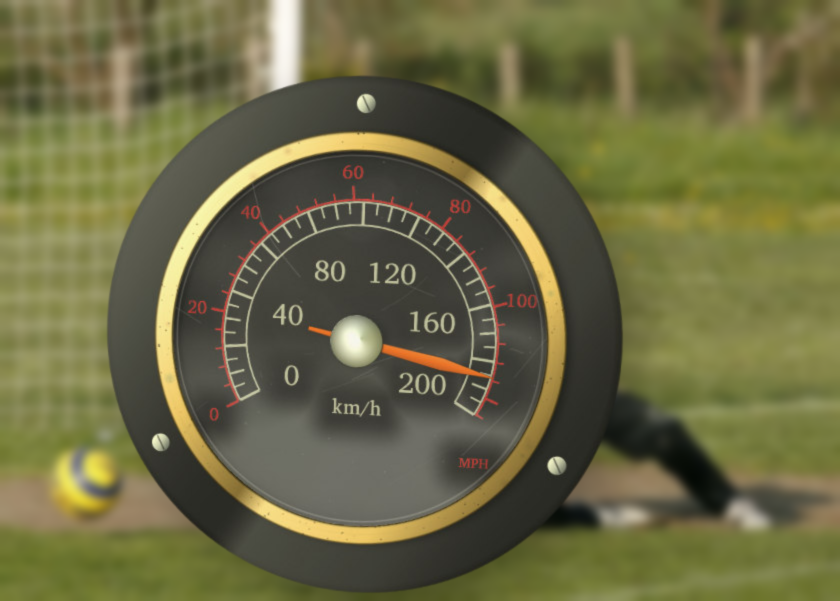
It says 185 km/h
